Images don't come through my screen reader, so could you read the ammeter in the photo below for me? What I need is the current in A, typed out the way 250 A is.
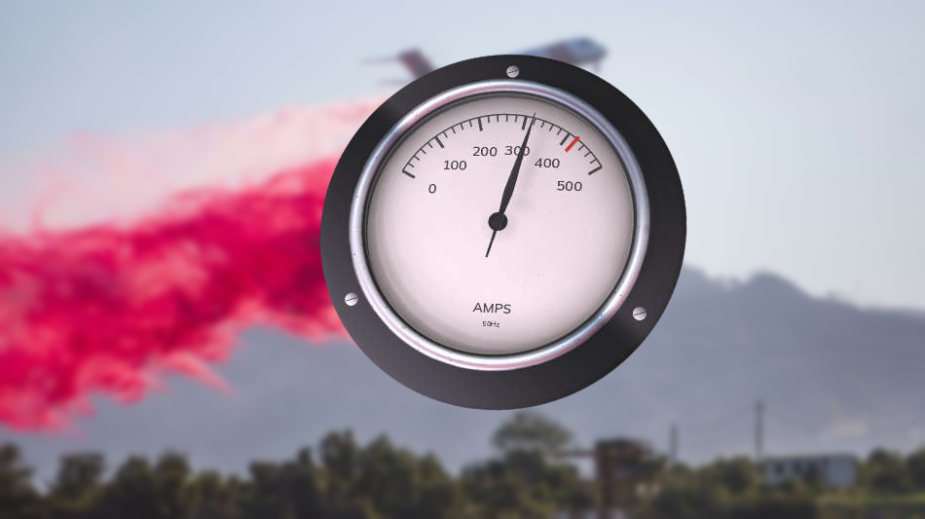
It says 320 A
